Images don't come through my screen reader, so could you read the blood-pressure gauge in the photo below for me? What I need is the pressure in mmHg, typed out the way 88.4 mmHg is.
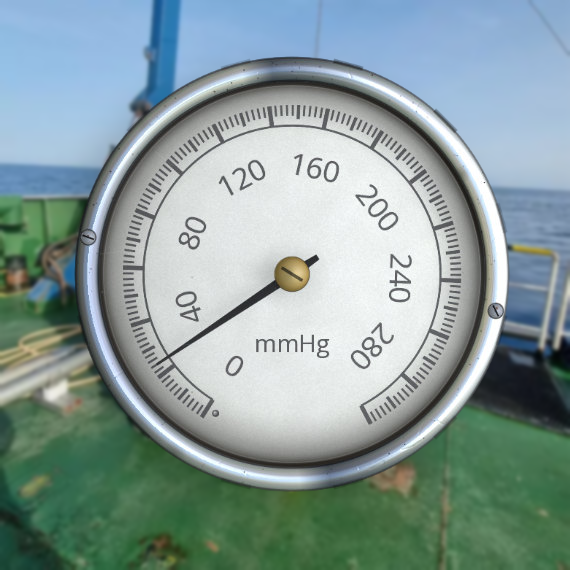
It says 24 mmHg
